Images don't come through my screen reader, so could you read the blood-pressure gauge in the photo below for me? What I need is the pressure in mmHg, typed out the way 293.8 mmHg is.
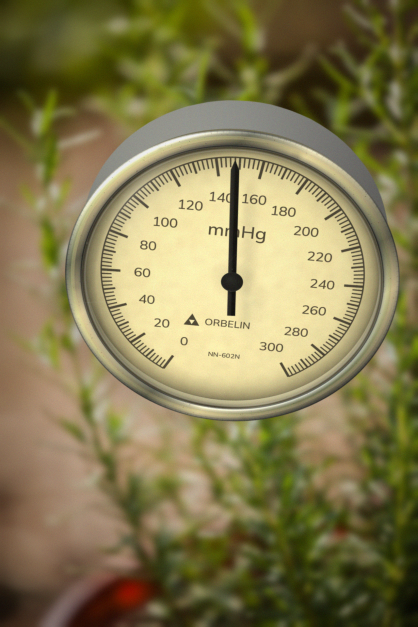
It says 148 mmHg
